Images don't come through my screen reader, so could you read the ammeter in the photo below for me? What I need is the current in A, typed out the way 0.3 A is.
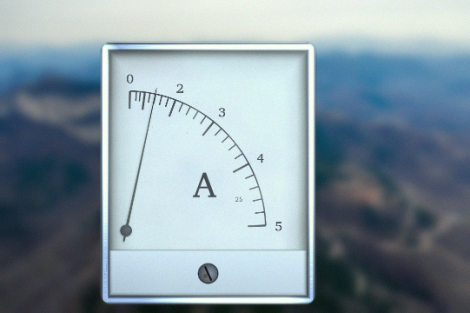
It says 1.4 A
